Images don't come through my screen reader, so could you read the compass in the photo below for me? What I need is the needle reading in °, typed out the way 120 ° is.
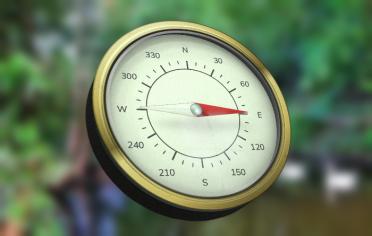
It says 90 °
